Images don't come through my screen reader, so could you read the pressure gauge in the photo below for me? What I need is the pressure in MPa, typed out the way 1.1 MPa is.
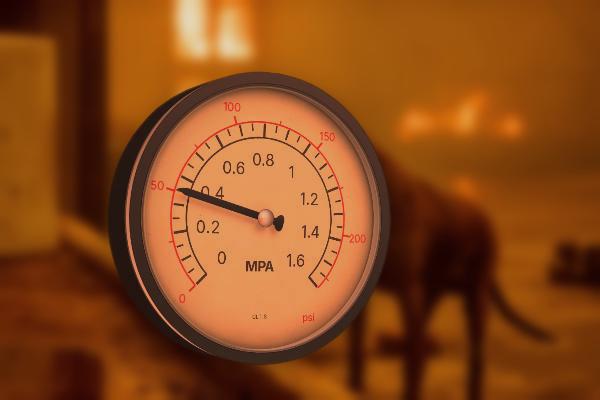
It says 0.35 MPa
